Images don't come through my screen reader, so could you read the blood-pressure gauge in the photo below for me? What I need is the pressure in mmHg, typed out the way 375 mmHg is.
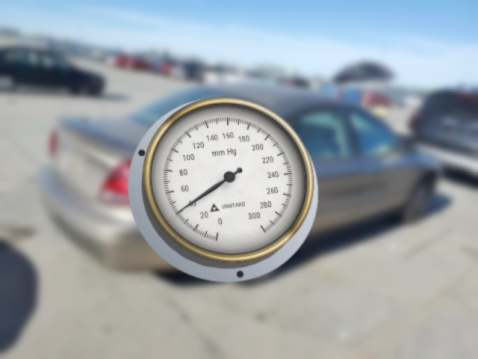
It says 40 mmHg
